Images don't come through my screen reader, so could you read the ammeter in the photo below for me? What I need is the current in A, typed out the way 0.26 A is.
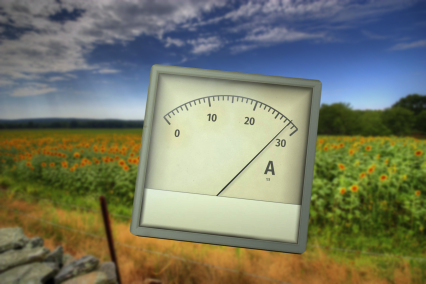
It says 28 A
